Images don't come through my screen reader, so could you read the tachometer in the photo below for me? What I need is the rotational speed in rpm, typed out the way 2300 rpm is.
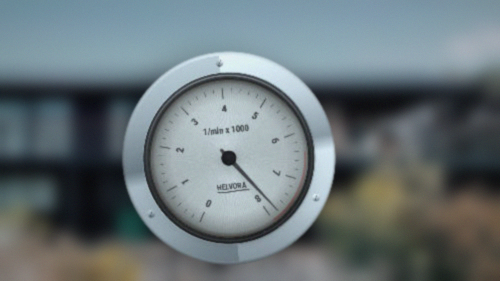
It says 7800 rpm
